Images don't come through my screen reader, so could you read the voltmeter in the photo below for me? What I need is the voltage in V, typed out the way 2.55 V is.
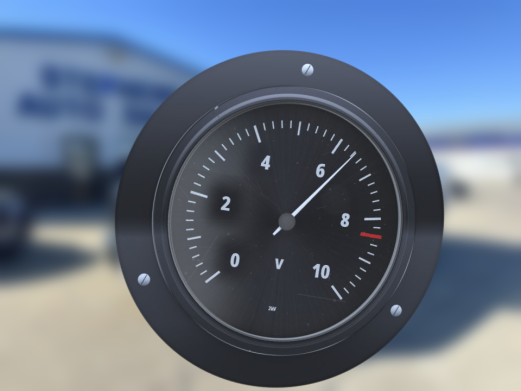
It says 6.4 V
